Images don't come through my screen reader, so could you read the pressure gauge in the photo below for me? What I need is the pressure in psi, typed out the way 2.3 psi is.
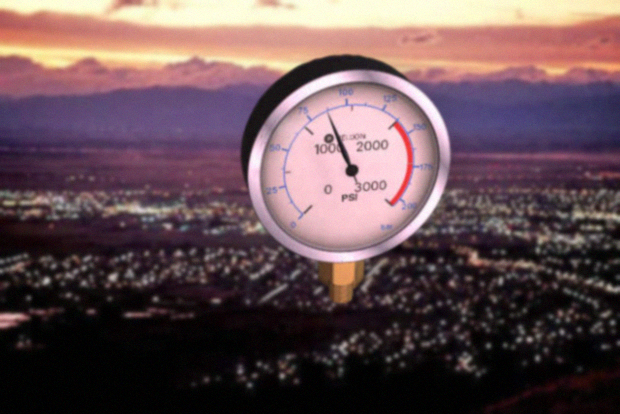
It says 1250 psi
